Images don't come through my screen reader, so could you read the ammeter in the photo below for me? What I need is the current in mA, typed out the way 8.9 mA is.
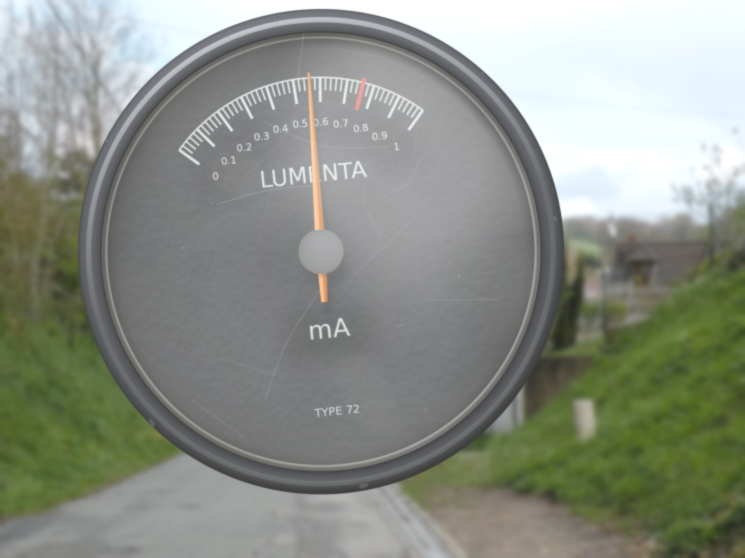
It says 0.56 mA
